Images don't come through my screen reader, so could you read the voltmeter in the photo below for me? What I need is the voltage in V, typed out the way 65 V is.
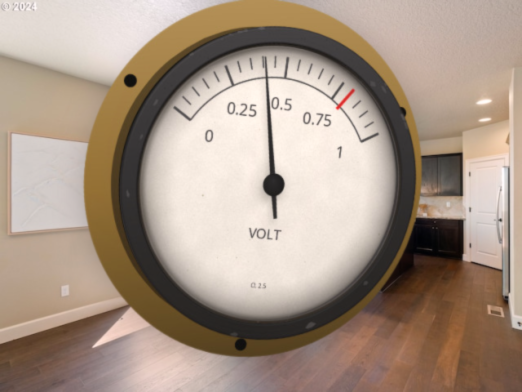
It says 0.4 V
